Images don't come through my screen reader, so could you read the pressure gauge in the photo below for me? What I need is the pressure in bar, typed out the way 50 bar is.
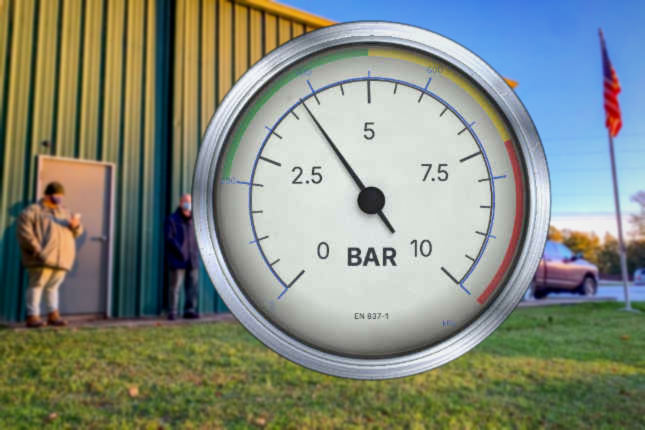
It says 3.75 bar
